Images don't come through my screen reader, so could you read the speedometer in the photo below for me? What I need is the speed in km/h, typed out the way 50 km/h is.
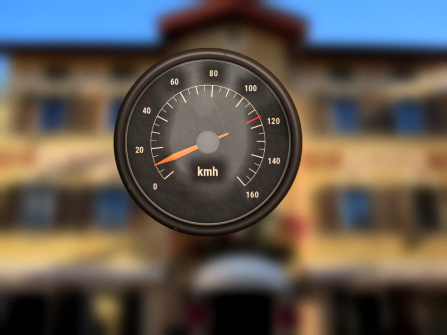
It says 10 km/h
